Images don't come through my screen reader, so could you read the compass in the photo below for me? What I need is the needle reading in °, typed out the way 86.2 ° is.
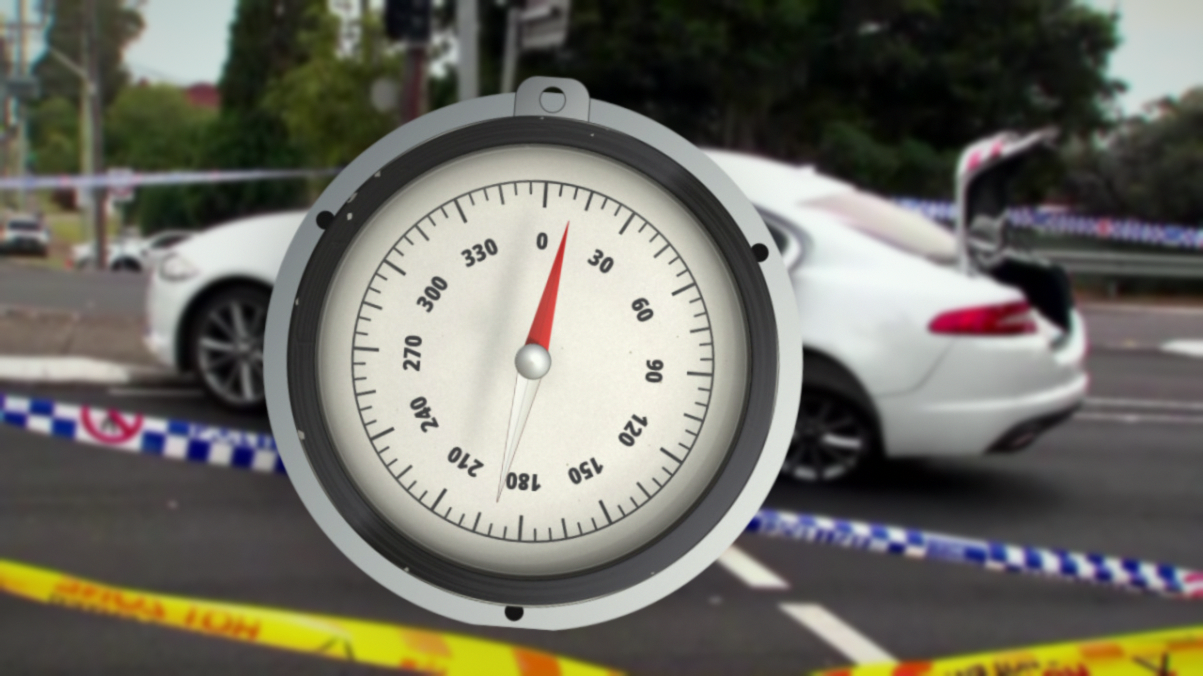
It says 10 °
